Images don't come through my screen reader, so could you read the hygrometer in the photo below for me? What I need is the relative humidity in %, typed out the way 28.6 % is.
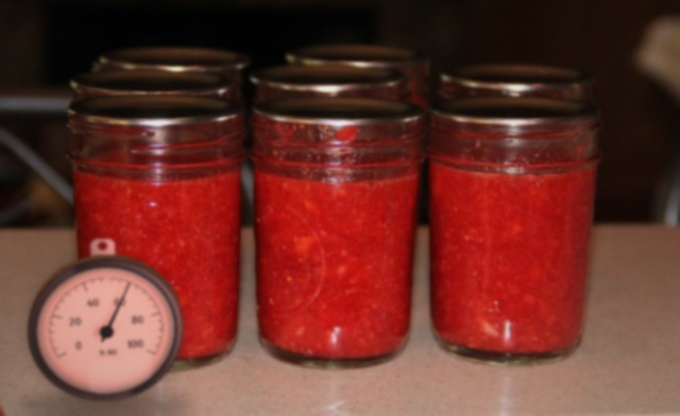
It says 60 %
